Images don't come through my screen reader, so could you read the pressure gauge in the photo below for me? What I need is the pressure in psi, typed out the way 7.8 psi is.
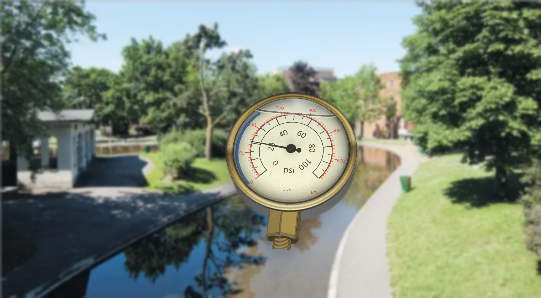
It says 20 psi
